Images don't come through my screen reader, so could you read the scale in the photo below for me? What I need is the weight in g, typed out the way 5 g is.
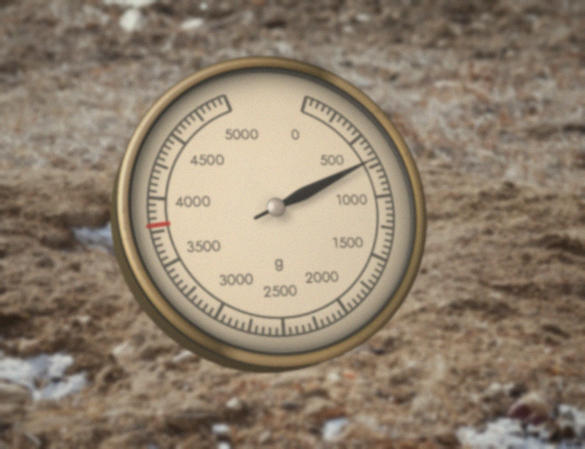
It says 700 g
